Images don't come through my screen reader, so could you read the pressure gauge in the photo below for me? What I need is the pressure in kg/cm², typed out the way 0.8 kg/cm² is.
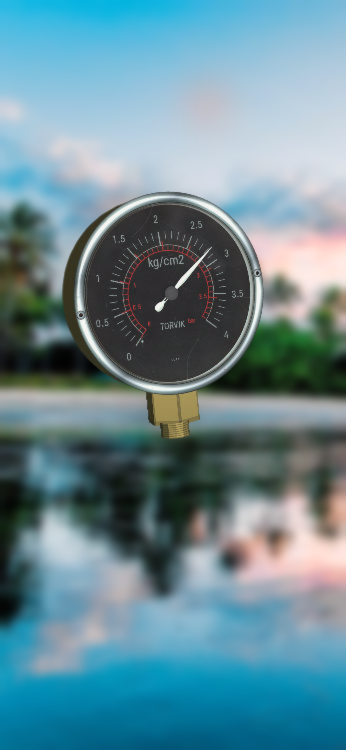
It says 2.8 kg/cm²
